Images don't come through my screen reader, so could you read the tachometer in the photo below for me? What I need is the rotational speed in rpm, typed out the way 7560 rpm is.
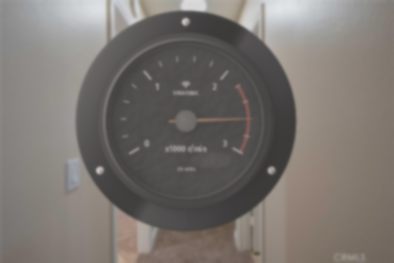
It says 2600 rpm
